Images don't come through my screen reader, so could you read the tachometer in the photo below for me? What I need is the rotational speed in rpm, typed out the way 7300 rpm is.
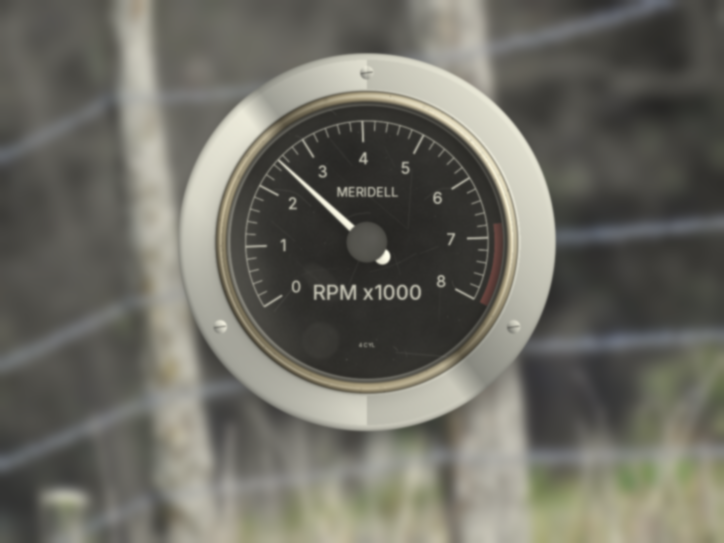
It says 2500 rpm
